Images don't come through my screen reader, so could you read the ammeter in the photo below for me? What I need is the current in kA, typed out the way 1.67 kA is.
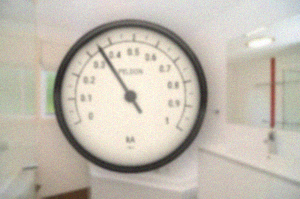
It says 0.35 kA
